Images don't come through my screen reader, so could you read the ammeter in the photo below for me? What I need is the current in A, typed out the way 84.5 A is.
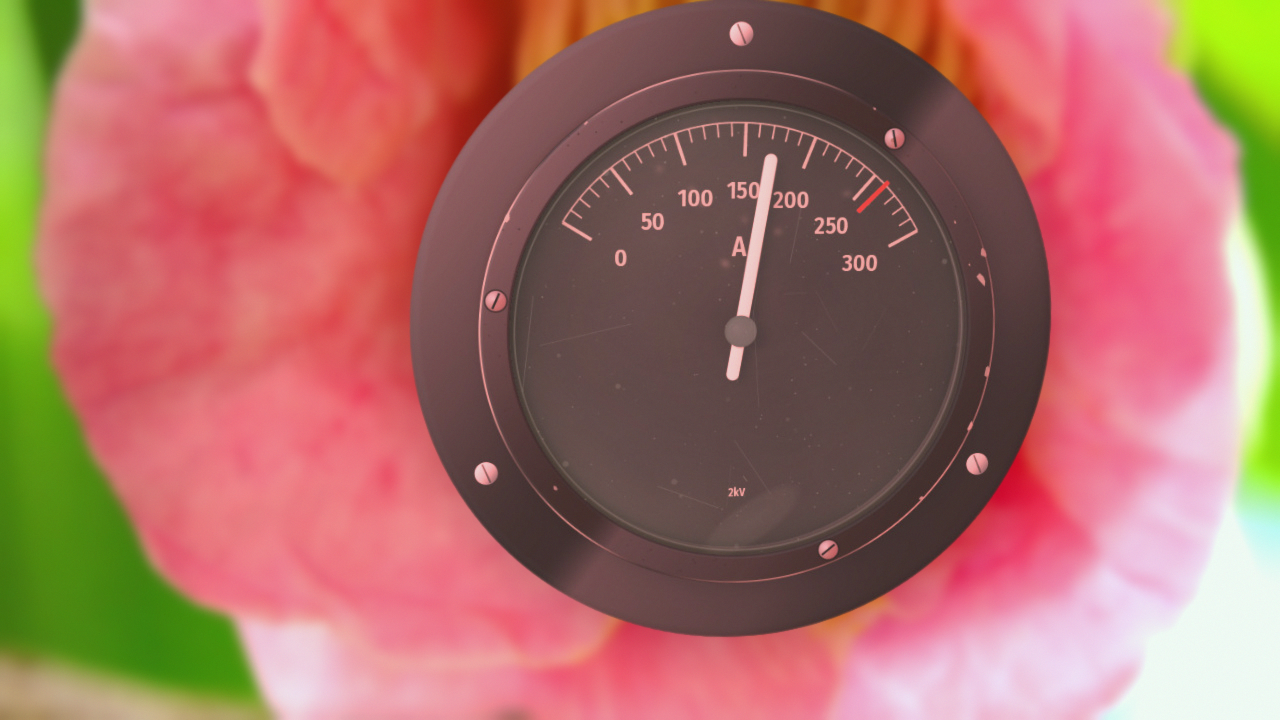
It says 170 A
